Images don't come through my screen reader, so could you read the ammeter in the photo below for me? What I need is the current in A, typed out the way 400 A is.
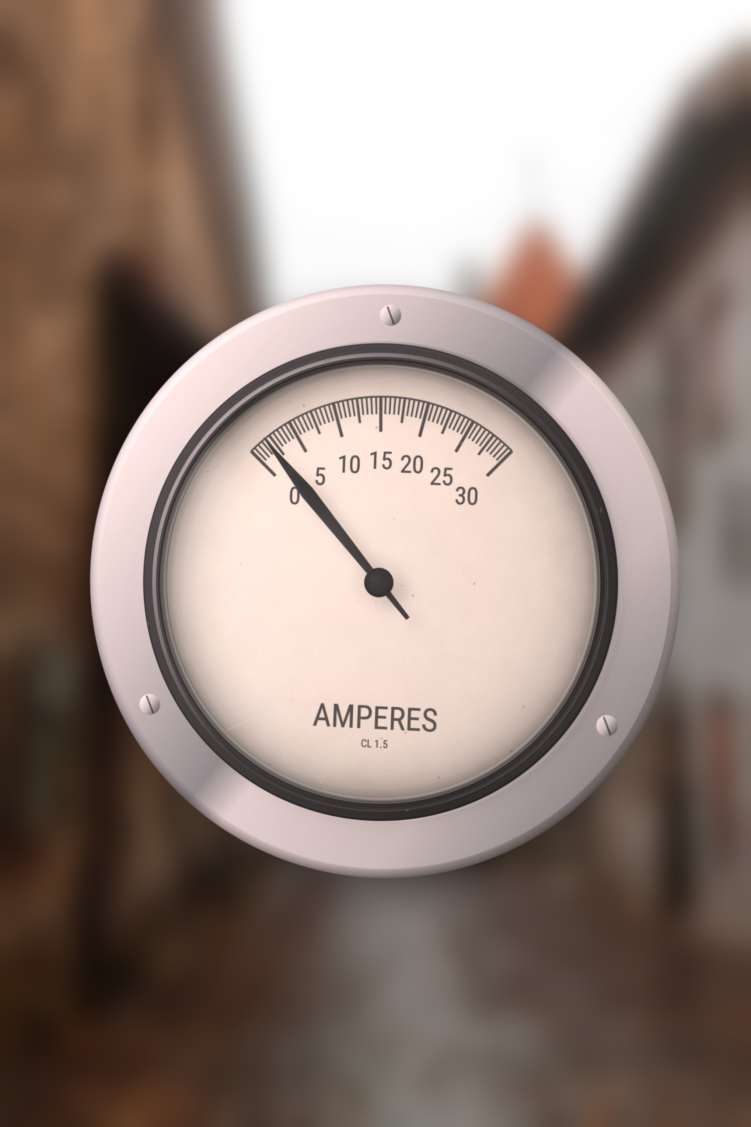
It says 2 A
